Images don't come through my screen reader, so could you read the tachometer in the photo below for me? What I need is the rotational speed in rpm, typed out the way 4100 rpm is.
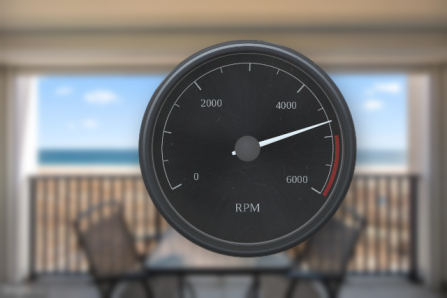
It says 4750 rpm
